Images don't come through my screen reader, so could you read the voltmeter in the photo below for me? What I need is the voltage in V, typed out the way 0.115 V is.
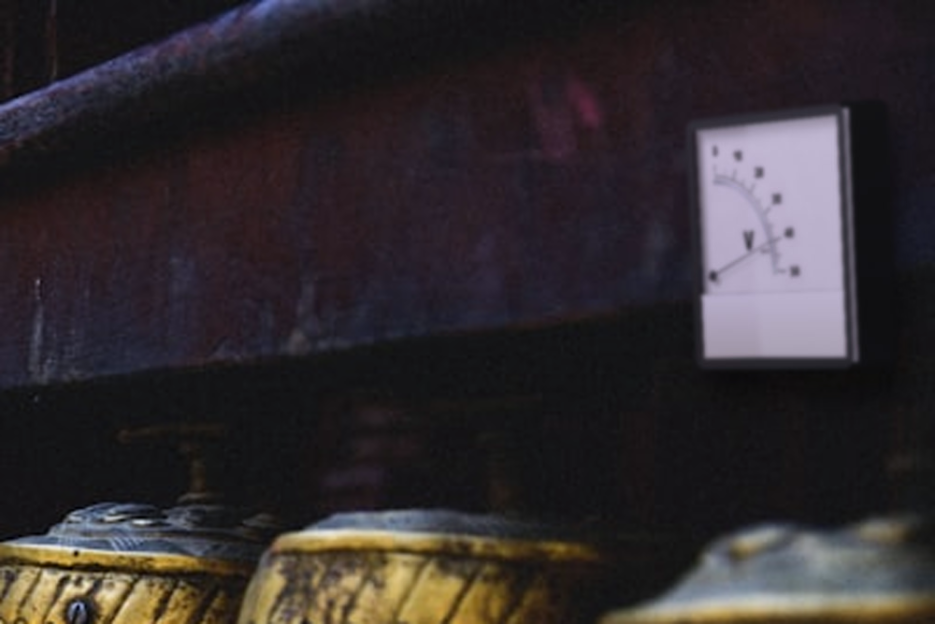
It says 40 V
